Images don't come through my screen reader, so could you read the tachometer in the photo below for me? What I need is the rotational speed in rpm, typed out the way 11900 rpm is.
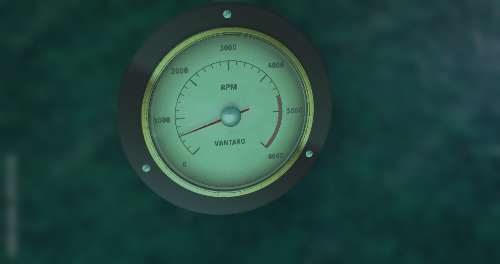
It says 600 rpm
